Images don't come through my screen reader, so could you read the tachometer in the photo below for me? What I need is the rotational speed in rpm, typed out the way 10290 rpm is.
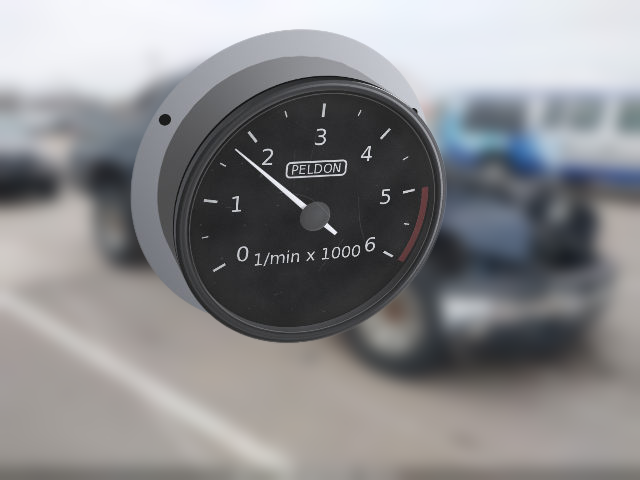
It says 1750 rpm
